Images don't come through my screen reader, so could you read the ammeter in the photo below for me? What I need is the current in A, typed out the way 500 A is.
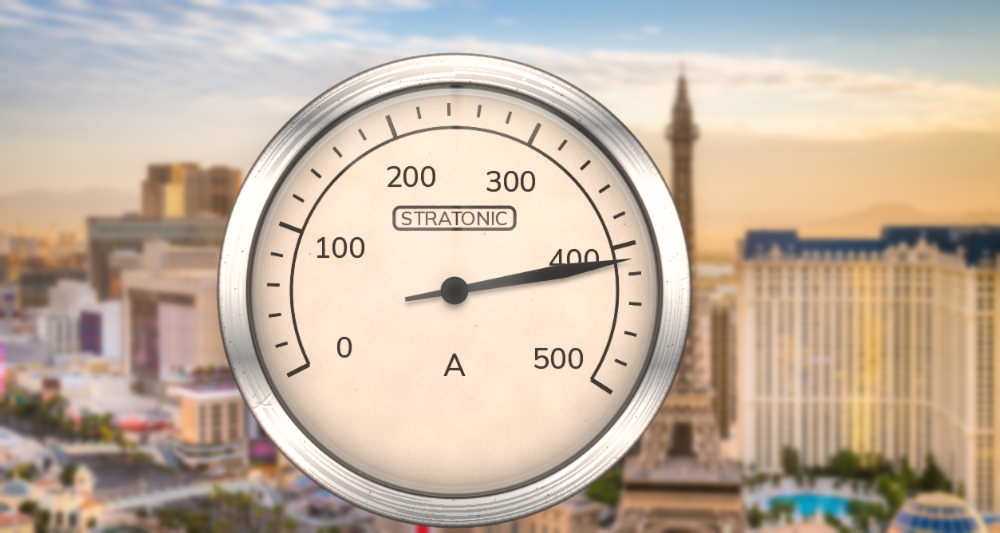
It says 410 A
